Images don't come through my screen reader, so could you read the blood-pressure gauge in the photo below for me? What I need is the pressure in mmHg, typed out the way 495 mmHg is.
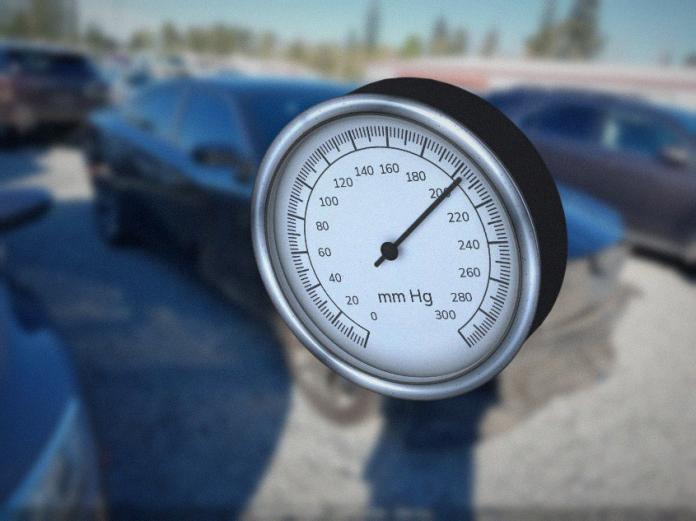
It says 204 mmHg
